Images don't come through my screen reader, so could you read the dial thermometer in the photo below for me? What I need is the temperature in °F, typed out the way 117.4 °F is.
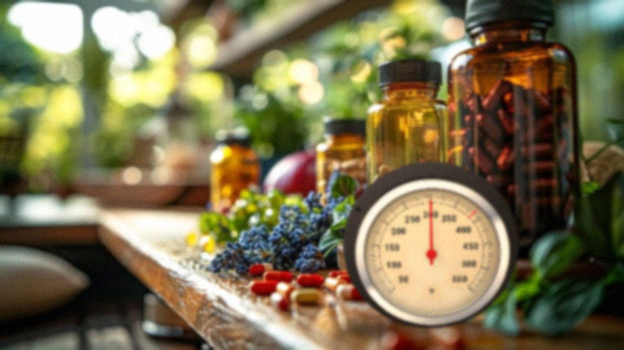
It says 300 °F
